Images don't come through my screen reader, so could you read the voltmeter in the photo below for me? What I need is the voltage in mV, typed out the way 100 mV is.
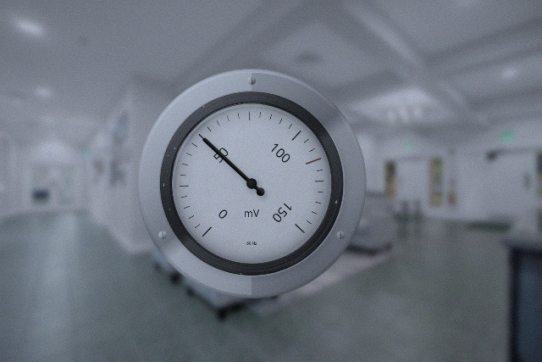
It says 50 mV
